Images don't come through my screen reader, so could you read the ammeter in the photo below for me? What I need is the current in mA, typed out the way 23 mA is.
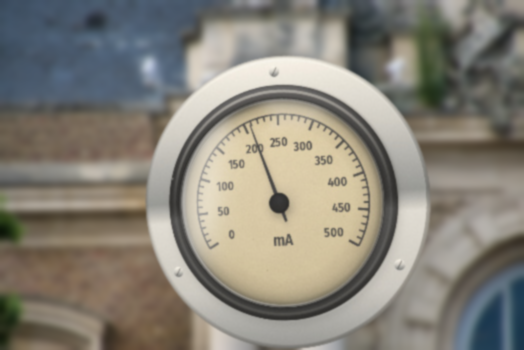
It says 210 mA
